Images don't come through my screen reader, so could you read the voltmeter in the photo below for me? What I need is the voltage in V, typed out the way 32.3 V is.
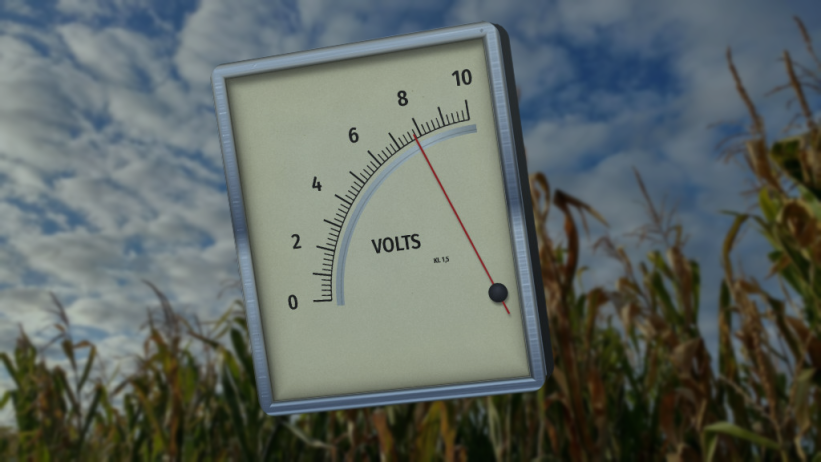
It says 7.8 V
